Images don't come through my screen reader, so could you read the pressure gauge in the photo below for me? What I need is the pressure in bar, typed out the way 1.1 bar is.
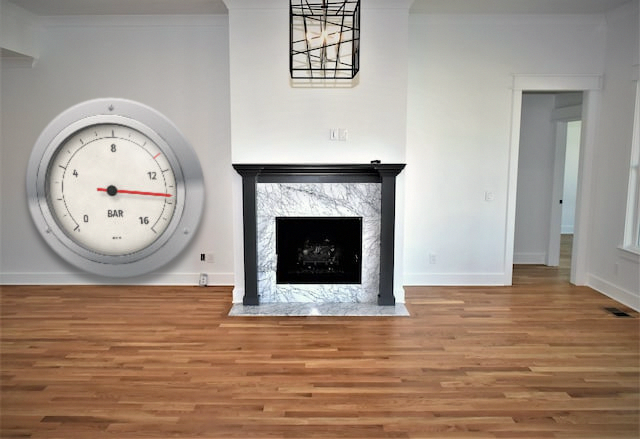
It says 13.5 bar
